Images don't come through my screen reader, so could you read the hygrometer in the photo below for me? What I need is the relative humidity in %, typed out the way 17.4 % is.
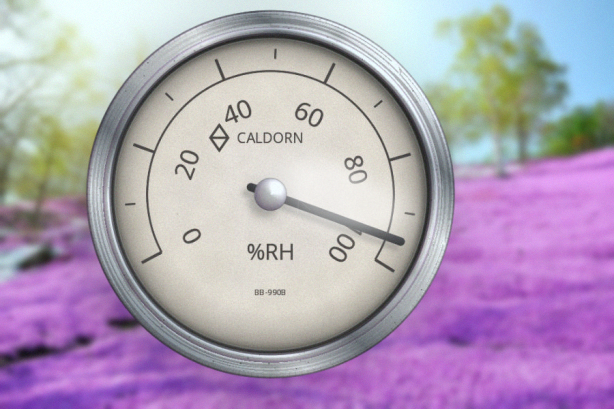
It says 95 %
